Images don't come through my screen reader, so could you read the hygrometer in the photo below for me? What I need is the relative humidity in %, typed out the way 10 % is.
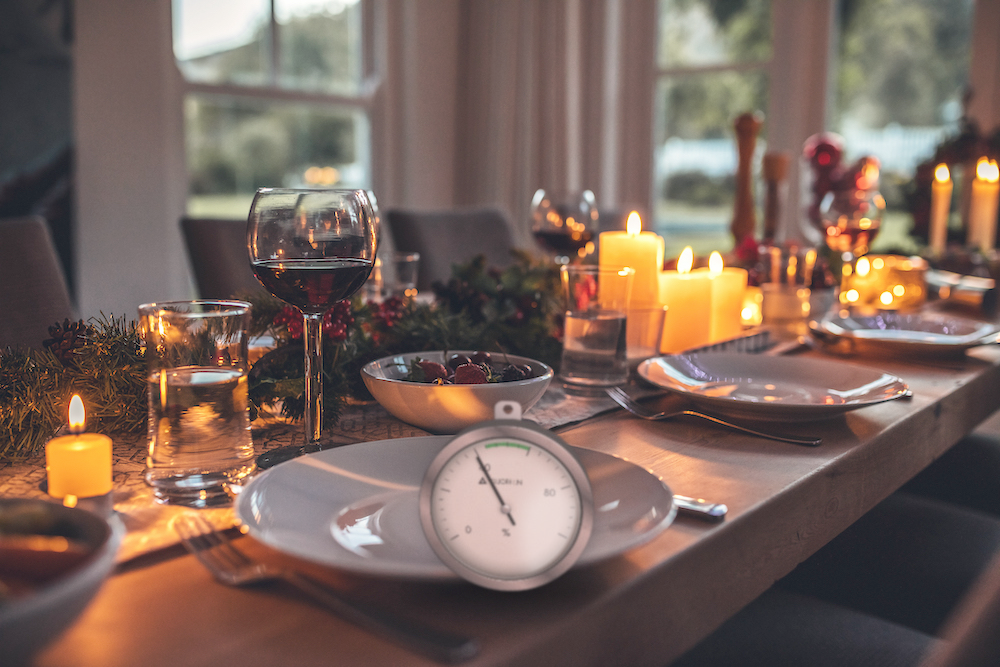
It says 40 %
